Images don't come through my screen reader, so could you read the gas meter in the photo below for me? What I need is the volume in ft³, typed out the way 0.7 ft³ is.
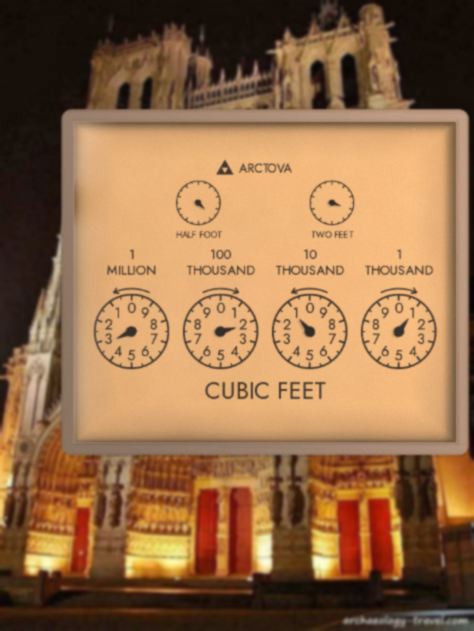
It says 321100 ft³
